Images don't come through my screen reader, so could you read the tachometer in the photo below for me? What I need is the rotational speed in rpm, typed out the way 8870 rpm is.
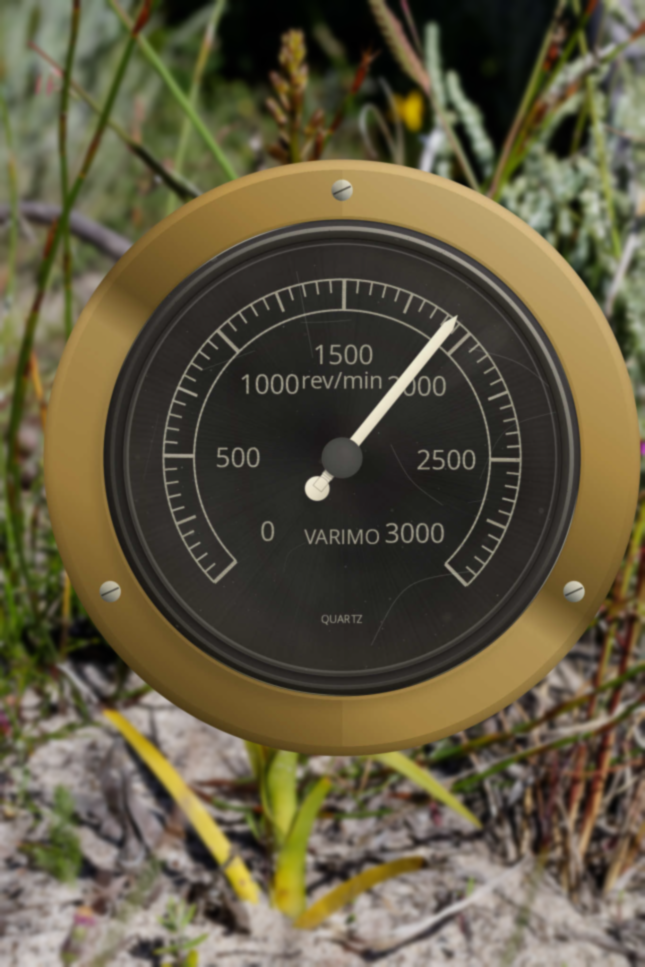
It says 1925 rpm
